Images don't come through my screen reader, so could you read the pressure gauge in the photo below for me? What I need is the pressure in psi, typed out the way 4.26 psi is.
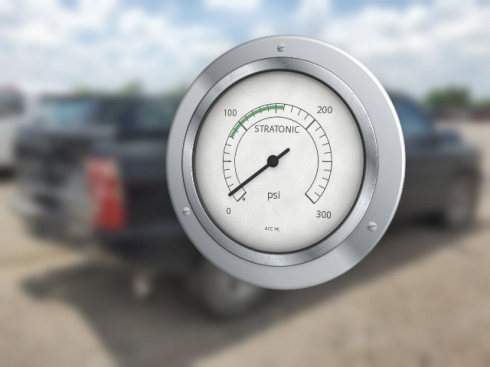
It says 10 psi
